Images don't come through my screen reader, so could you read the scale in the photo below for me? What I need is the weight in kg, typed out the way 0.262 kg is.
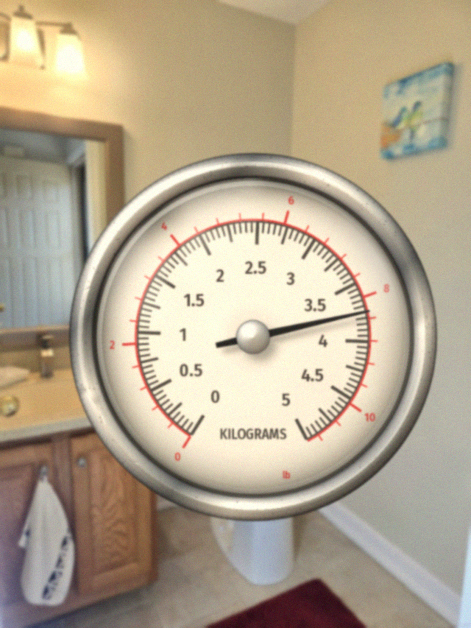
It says 3.75 kg
